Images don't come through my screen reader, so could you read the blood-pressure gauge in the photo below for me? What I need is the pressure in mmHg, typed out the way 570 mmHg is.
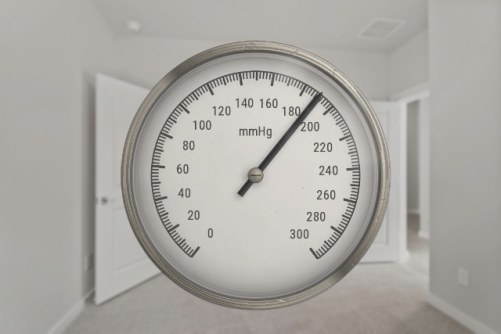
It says 190 mmHg
